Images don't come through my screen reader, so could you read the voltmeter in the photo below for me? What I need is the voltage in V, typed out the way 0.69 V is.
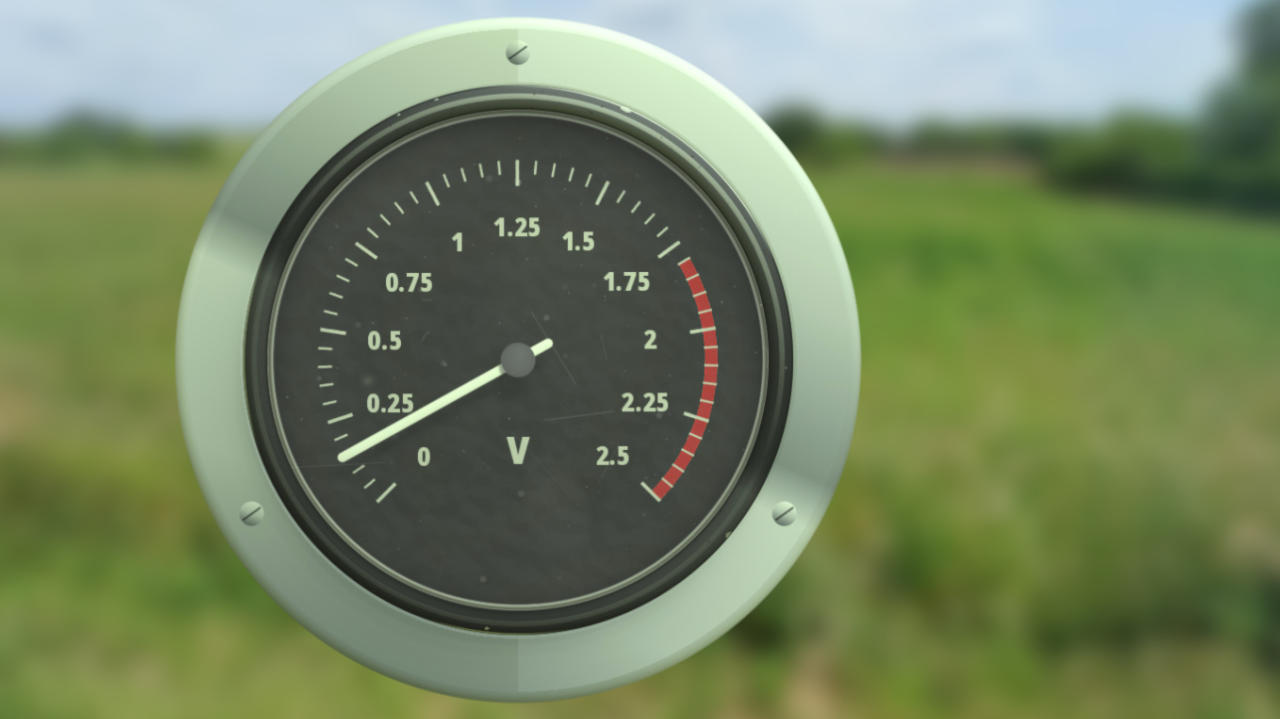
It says 0.15 V
